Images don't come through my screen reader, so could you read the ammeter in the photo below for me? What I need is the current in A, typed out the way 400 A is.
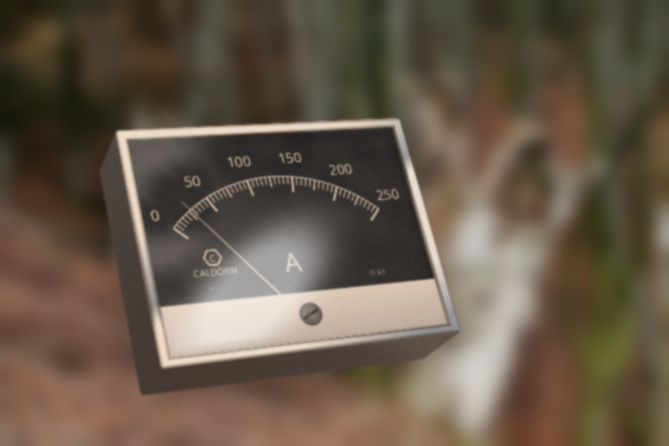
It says 25 A
